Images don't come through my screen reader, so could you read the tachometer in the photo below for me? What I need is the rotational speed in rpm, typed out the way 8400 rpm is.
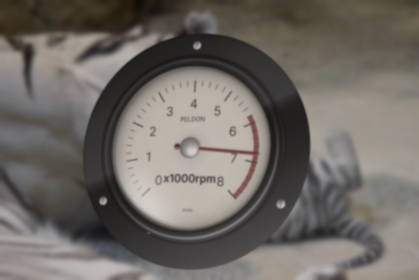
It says 6800 rpm
